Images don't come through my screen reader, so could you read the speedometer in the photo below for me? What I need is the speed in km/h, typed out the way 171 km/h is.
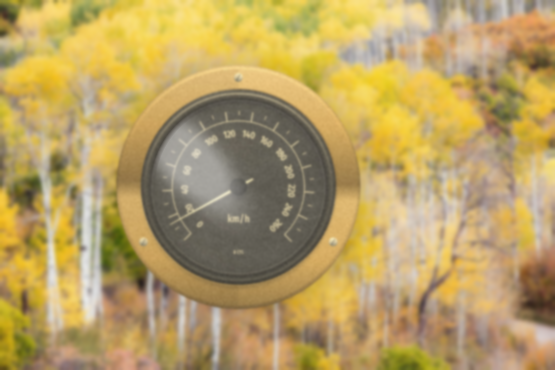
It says 15 km/h
